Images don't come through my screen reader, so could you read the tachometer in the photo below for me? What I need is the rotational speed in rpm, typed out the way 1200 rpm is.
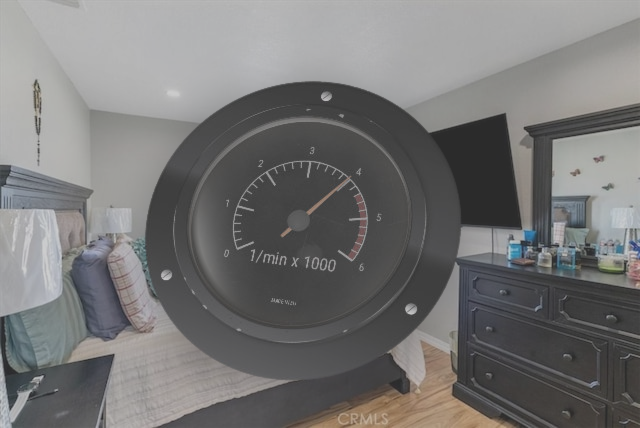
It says 4000 rpm
